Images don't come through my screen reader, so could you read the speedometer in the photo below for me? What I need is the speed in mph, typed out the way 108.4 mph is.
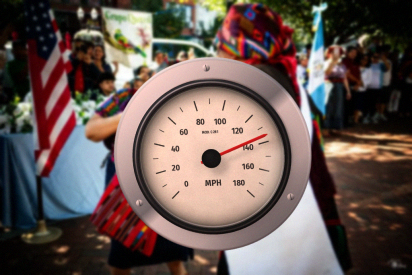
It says 135 mph
